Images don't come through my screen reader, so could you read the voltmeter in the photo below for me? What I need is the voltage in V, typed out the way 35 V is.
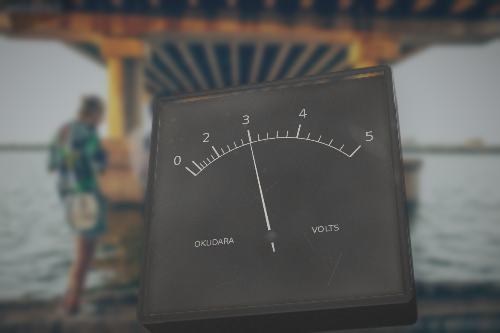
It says 3 V
